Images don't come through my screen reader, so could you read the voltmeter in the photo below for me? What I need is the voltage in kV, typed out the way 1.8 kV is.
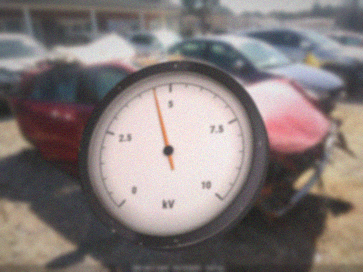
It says 4.5 kV
